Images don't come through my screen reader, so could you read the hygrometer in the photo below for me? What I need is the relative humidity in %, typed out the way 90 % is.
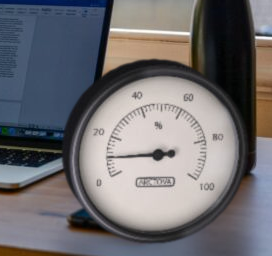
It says 10 %
